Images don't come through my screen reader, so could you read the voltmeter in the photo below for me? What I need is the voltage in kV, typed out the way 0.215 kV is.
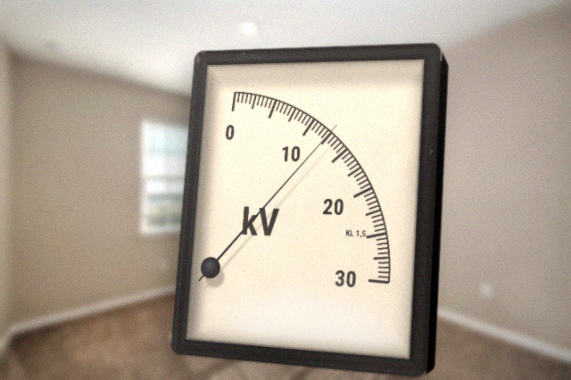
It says 12.5 kV
